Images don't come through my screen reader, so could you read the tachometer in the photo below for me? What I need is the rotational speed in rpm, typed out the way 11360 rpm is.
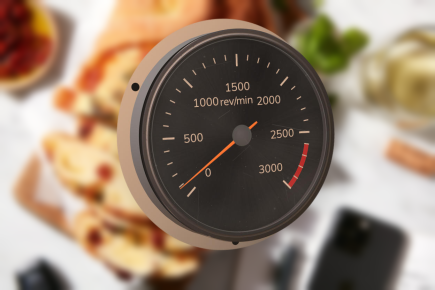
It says 100 rpm
